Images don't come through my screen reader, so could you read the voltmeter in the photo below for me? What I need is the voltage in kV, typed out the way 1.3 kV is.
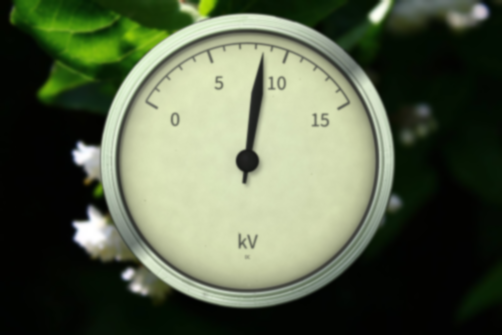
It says 8.5 kV
